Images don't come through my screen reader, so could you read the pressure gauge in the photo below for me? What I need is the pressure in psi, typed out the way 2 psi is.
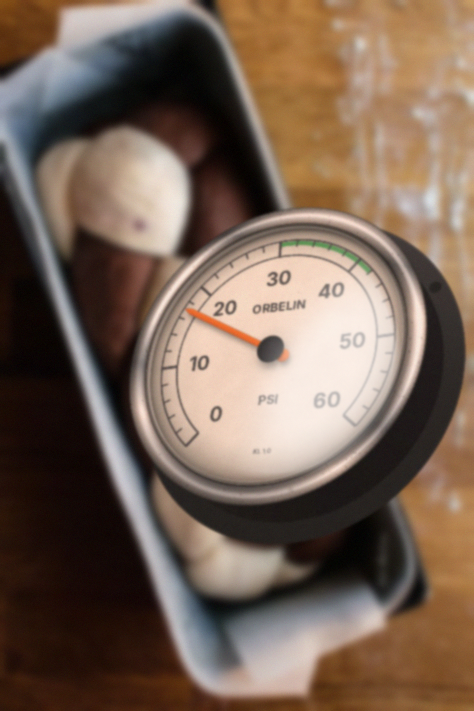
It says 17 psi
